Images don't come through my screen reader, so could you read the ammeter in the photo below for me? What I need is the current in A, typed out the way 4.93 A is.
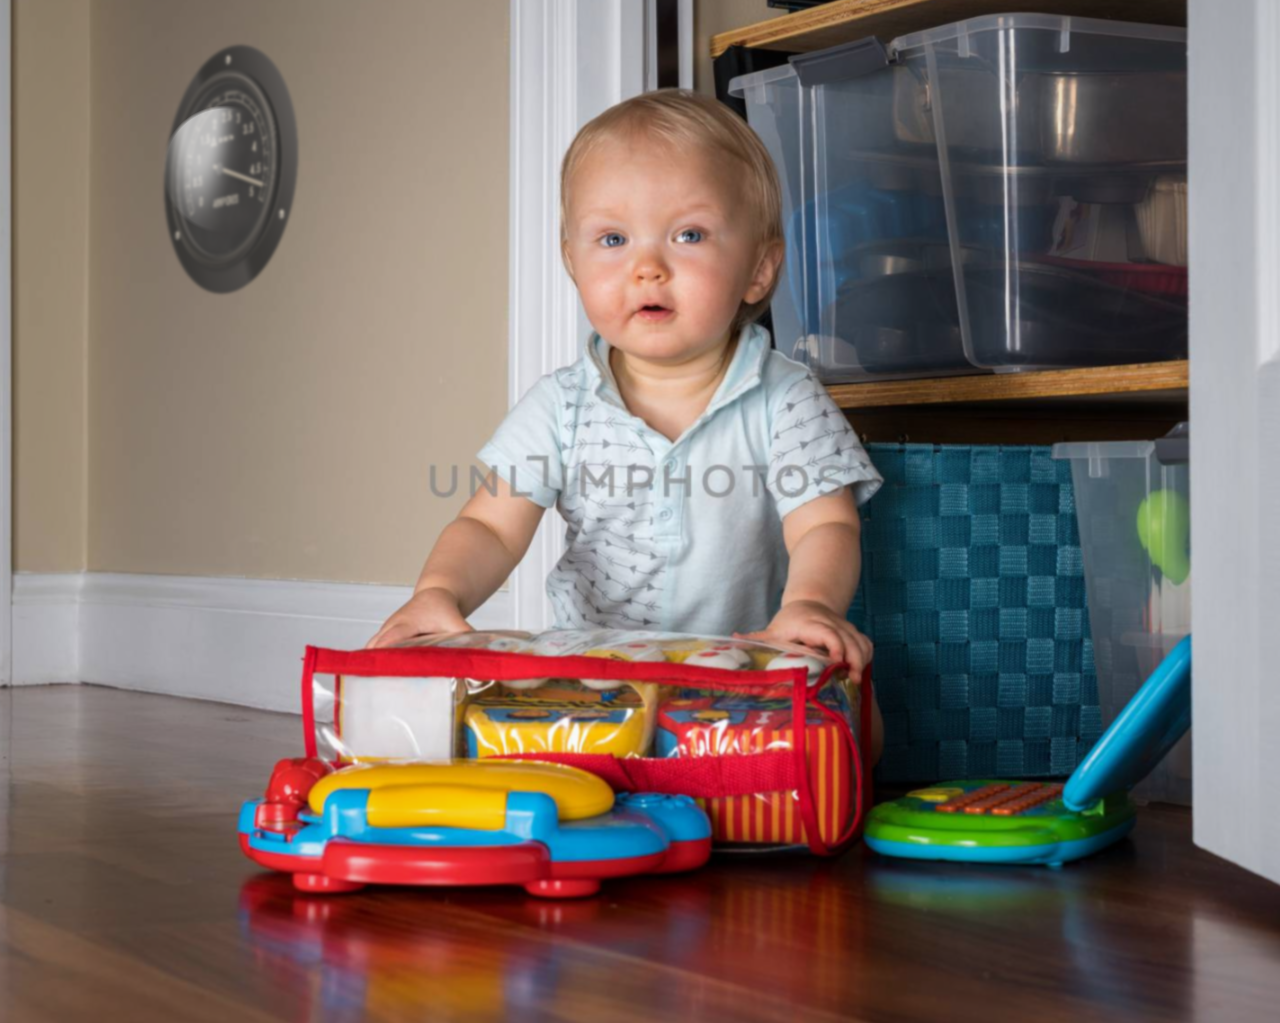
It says 4.75 A
